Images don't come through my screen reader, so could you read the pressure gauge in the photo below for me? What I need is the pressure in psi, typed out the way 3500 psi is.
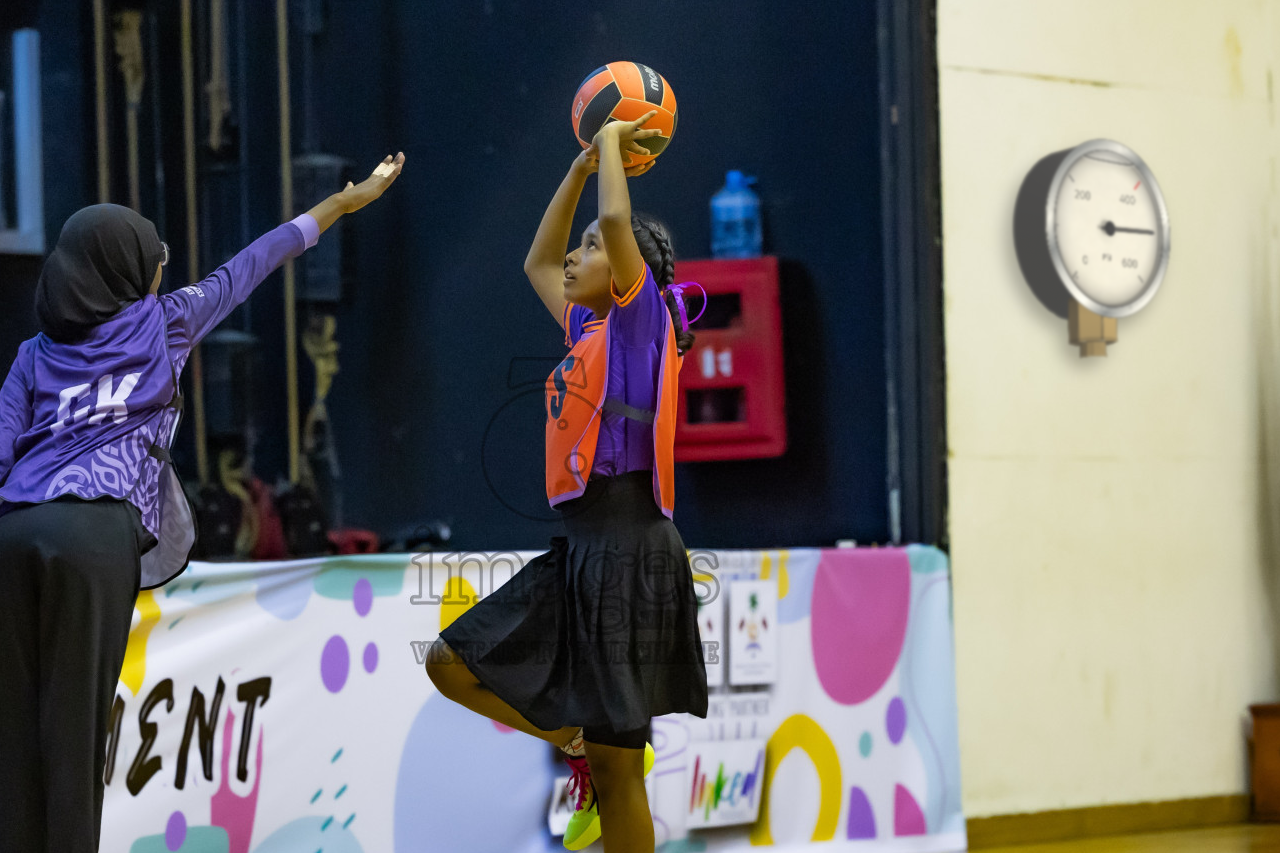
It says 500 psi
